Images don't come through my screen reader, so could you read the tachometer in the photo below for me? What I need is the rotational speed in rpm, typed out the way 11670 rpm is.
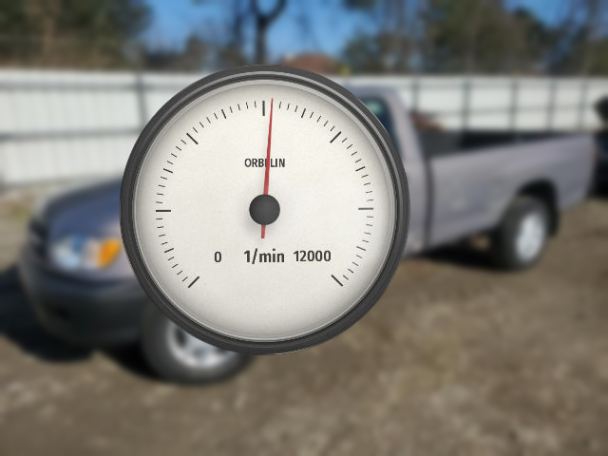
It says 6200 rpm
